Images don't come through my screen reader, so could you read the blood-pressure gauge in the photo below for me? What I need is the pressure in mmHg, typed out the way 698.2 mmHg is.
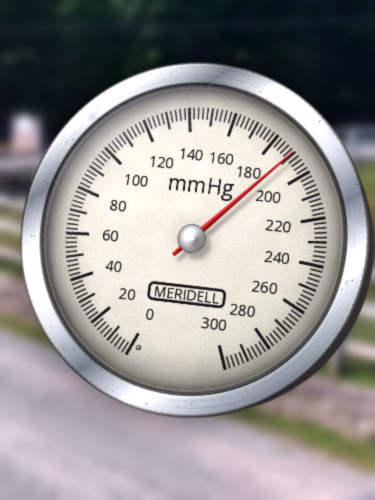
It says 190 mmHg
